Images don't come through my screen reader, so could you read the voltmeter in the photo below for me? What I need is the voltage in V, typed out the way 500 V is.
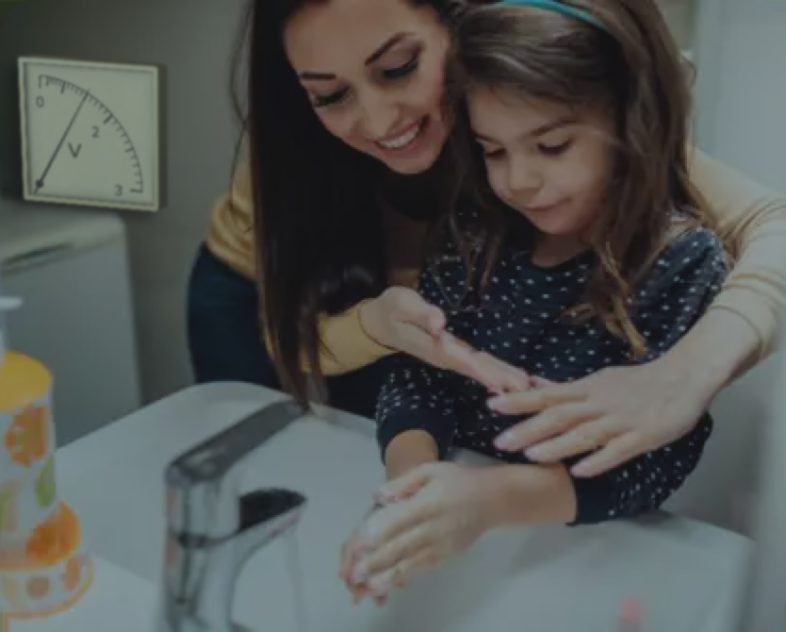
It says 1.5 V
